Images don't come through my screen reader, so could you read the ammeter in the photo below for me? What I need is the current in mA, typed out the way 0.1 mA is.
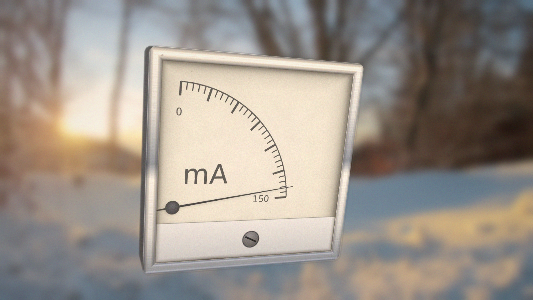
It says 140 mA
